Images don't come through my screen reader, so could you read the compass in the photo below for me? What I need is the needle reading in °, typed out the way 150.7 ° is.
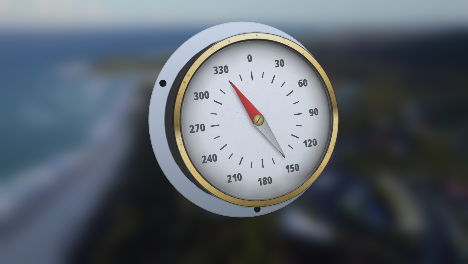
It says 330 °
